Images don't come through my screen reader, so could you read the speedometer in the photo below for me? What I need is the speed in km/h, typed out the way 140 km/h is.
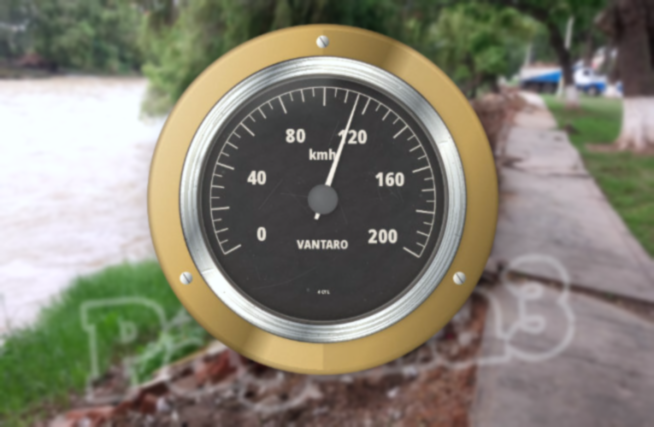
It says 115 km/h
